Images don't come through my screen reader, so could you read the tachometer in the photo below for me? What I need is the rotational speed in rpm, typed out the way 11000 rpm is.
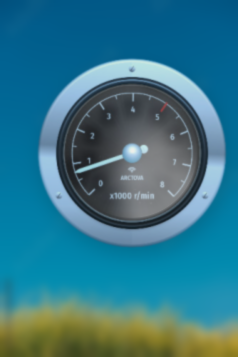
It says 750 rpm
